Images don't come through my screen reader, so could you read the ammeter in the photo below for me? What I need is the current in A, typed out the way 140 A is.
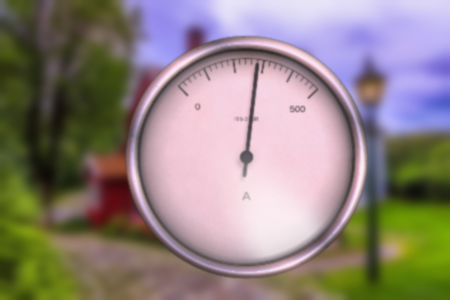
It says 280 A
